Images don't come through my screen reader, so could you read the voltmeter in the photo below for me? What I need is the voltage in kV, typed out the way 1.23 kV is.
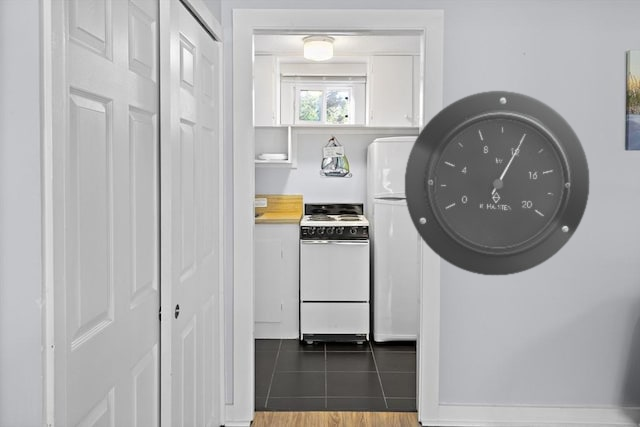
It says 12 kV
